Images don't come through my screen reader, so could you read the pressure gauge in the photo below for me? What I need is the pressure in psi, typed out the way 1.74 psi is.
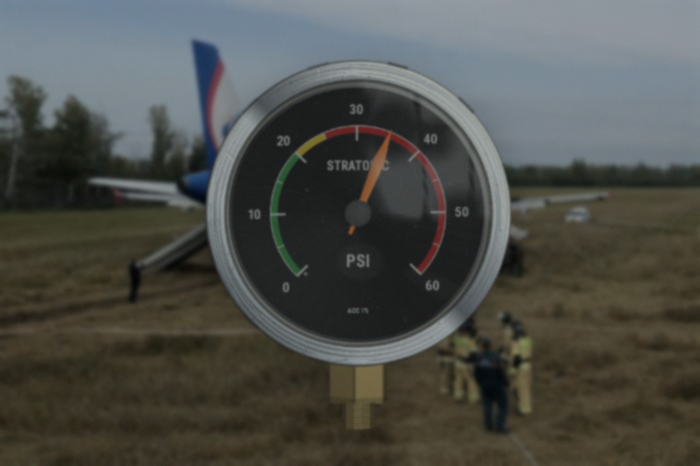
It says 35 psi
